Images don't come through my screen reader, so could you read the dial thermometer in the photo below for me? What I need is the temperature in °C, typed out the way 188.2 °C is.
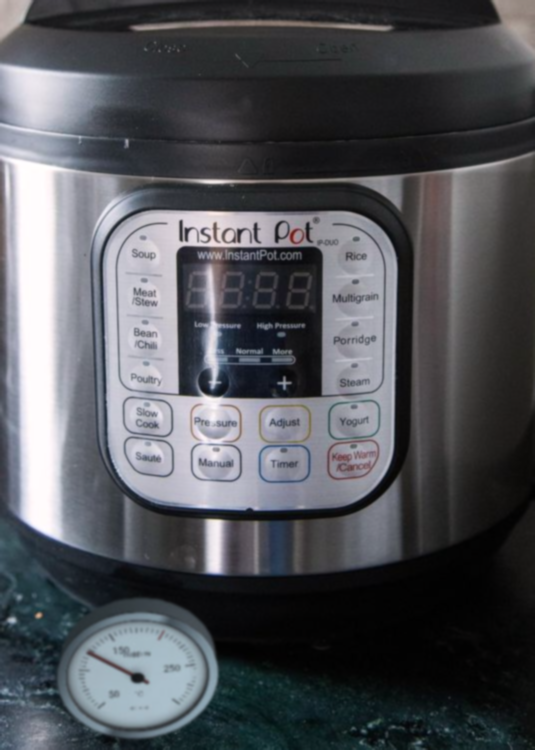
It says 125 °C
